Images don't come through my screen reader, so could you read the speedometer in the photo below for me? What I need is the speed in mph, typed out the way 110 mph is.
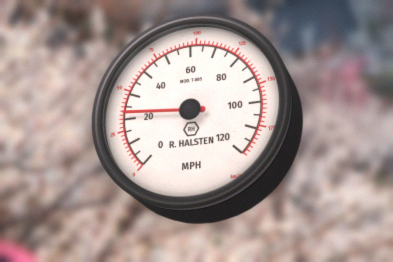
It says 22.5 mph
